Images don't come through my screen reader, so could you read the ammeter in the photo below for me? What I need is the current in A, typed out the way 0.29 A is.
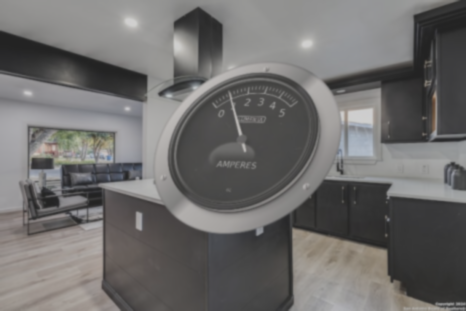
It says 1 A
